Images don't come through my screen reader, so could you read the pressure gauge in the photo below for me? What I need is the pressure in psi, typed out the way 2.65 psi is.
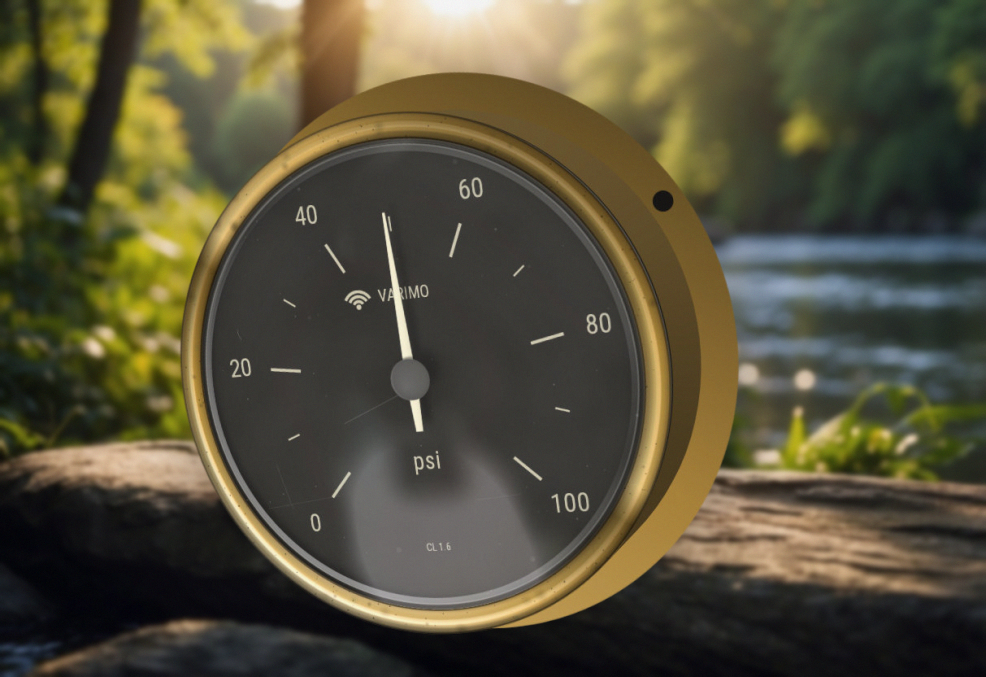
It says 50 psi
